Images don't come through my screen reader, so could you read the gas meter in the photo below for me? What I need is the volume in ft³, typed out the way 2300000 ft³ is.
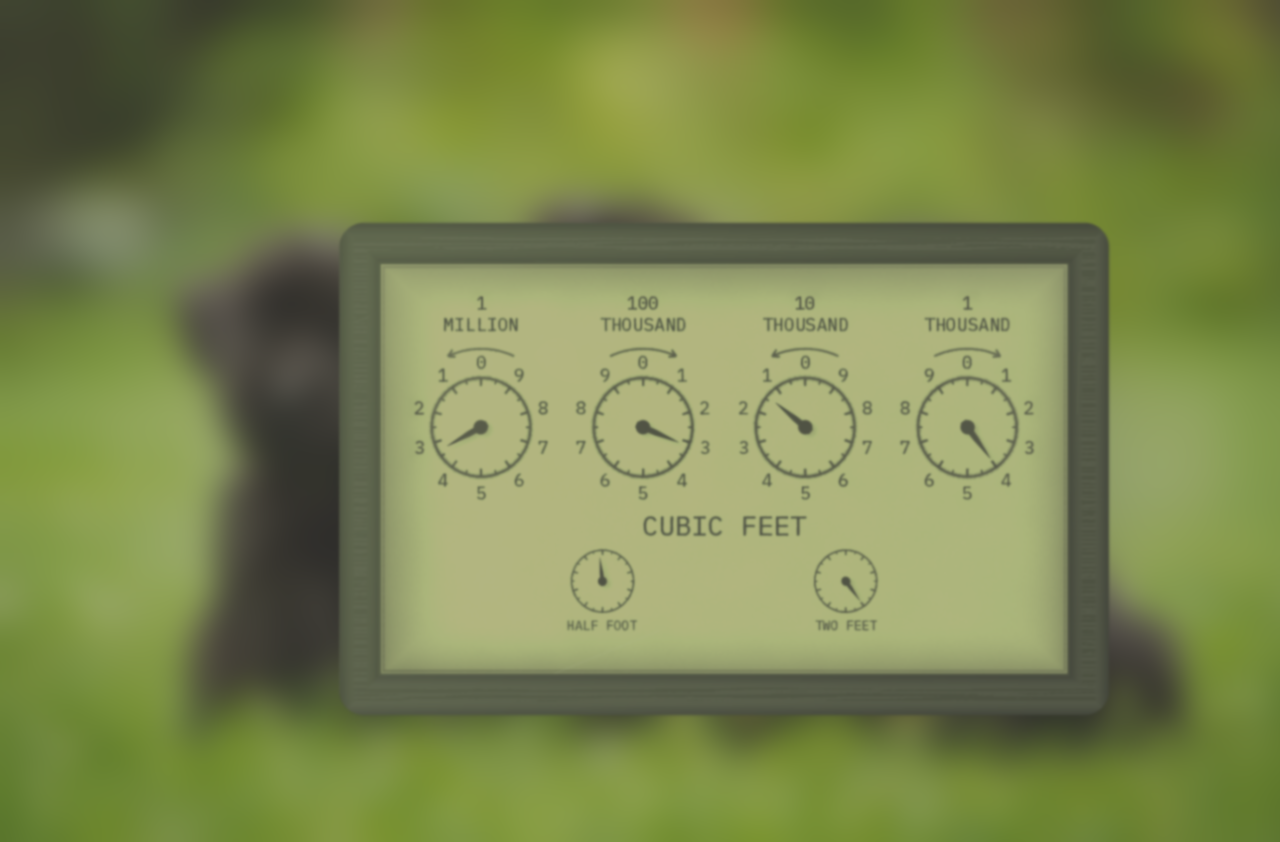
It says 331400 ft³
